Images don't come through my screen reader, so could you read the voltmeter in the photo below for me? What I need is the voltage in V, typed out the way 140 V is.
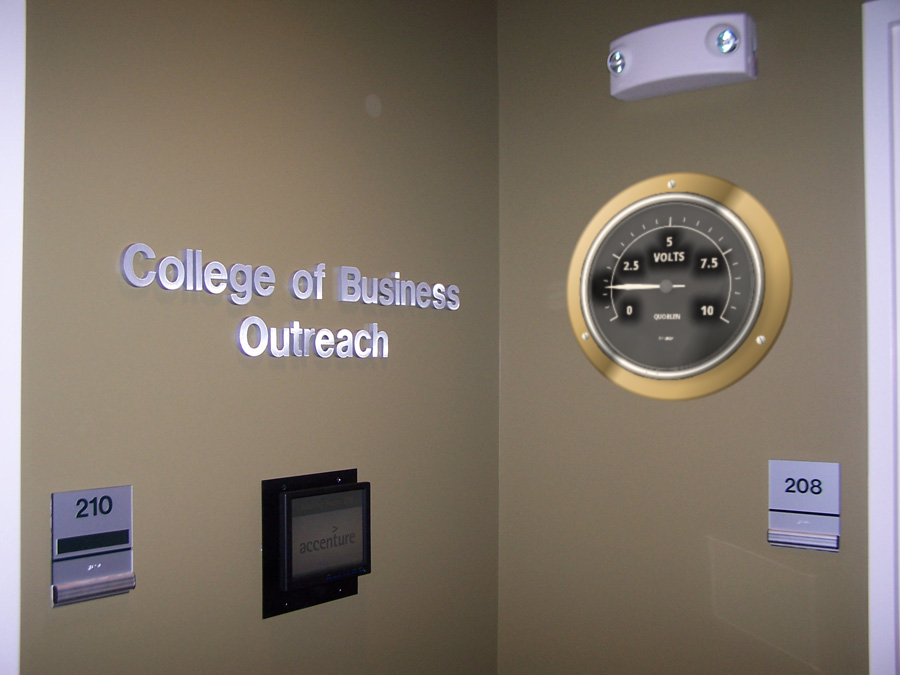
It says 1.25 V
